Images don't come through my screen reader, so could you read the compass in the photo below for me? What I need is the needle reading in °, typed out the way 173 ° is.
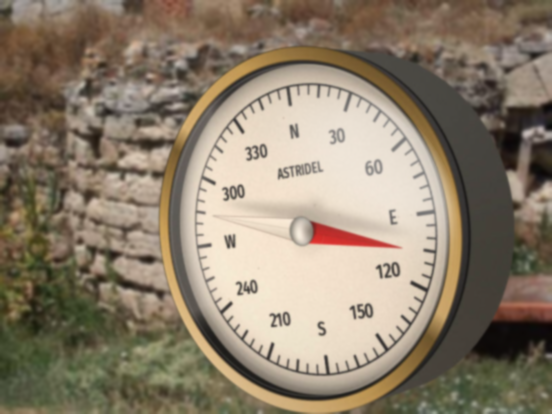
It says 105 °
